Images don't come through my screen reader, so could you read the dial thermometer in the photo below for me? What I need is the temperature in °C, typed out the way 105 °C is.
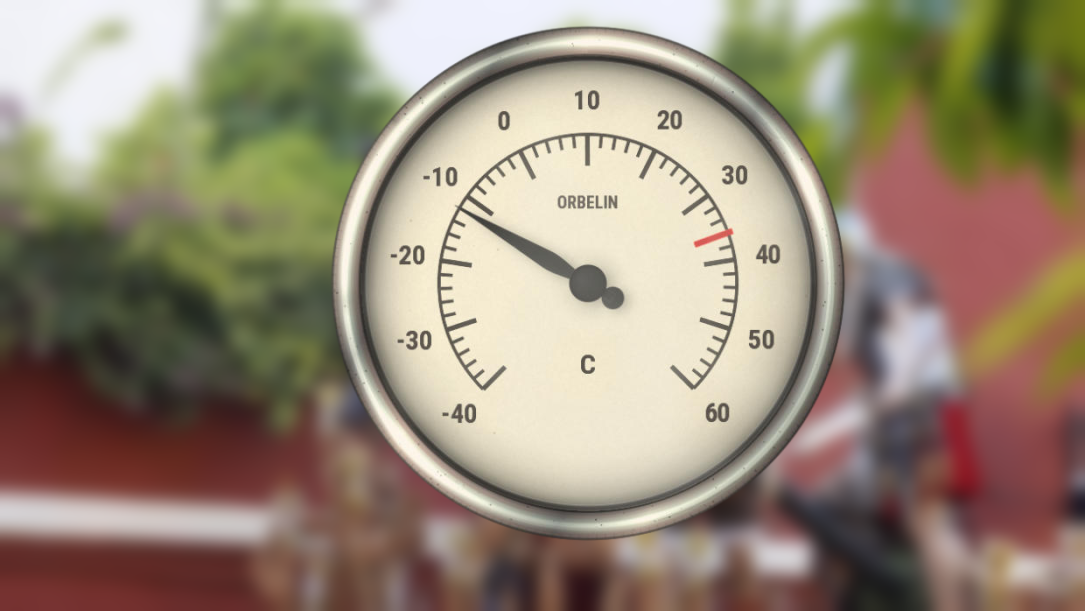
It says -12 °C
